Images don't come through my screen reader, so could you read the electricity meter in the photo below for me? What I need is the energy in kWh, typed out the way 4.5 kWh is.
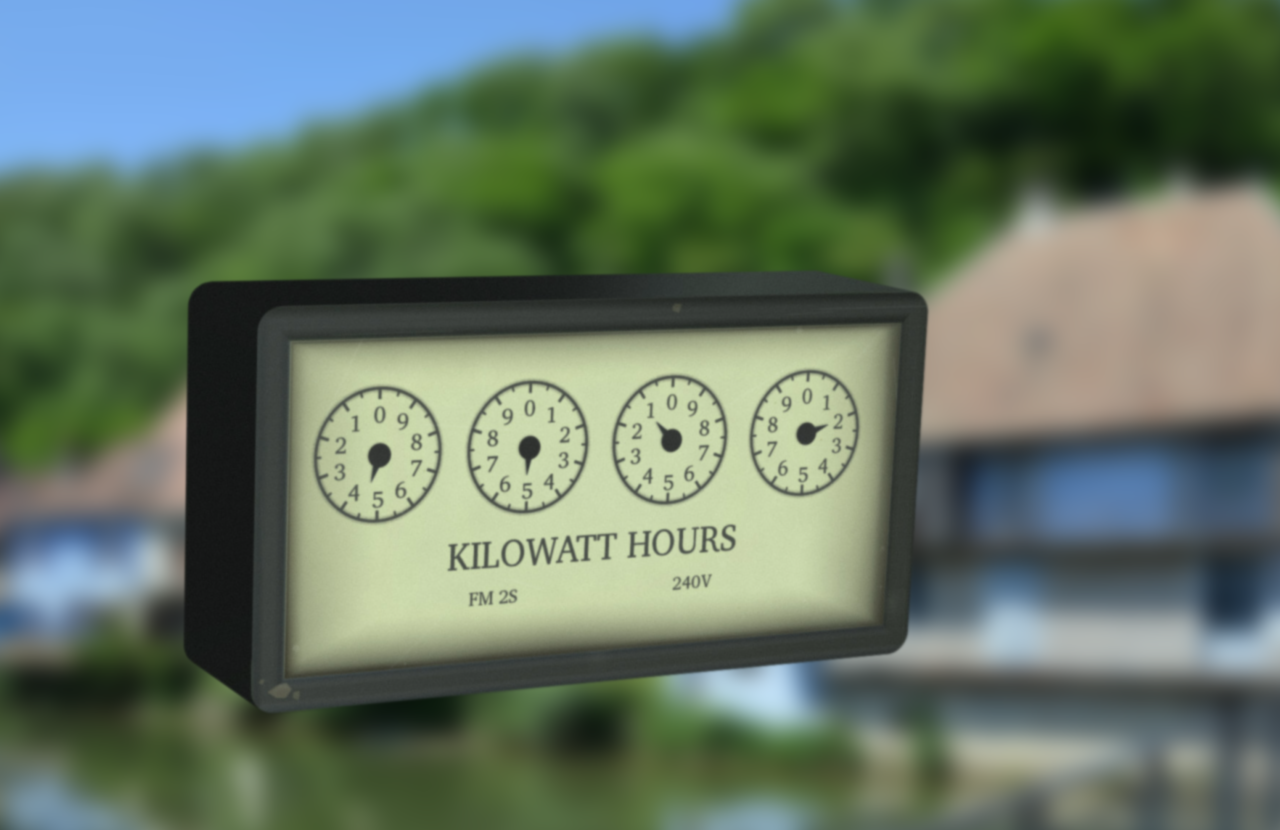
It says 4512 kWh
